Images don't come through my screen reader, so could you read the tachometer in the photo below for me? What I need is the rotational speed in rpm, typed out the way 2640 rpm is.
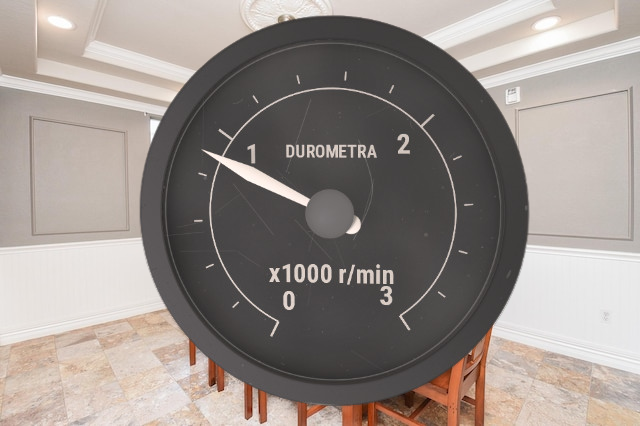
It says 900 rpm
